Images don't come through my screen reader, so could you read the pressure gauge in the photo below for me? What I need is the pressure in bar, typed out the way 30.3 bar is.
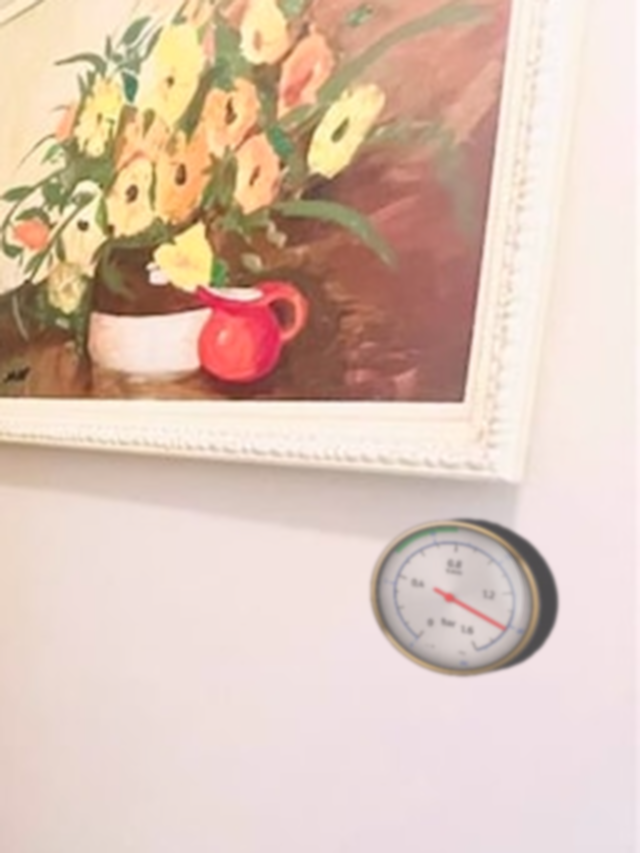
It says 1.4 bar
